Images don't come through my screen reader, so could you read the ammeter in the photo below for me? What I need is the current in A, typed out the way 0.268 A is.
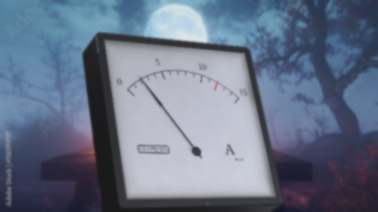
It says 2 A
